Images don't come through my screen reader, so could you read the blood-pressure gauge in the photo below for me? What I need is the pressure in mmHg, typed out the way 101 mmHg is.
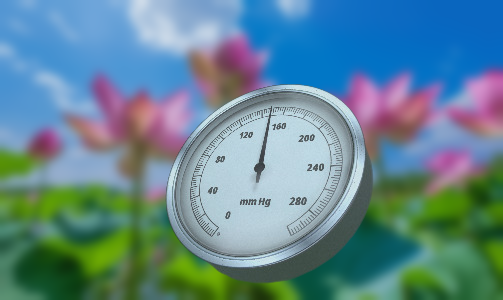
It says 150 mmHg
